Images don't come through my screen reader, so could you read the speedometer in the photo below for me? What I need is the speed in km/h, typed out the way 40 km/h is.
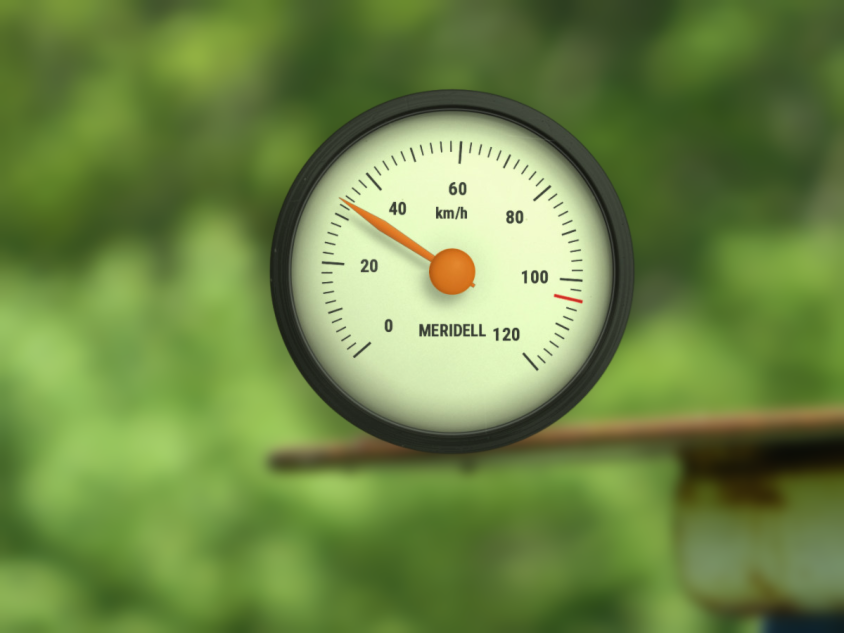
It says 33 km/h
